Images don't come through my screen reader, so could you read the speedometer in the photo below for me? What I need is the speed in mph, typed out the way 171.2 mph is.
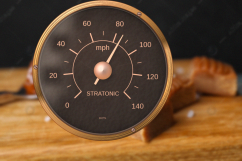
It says 85 mph
